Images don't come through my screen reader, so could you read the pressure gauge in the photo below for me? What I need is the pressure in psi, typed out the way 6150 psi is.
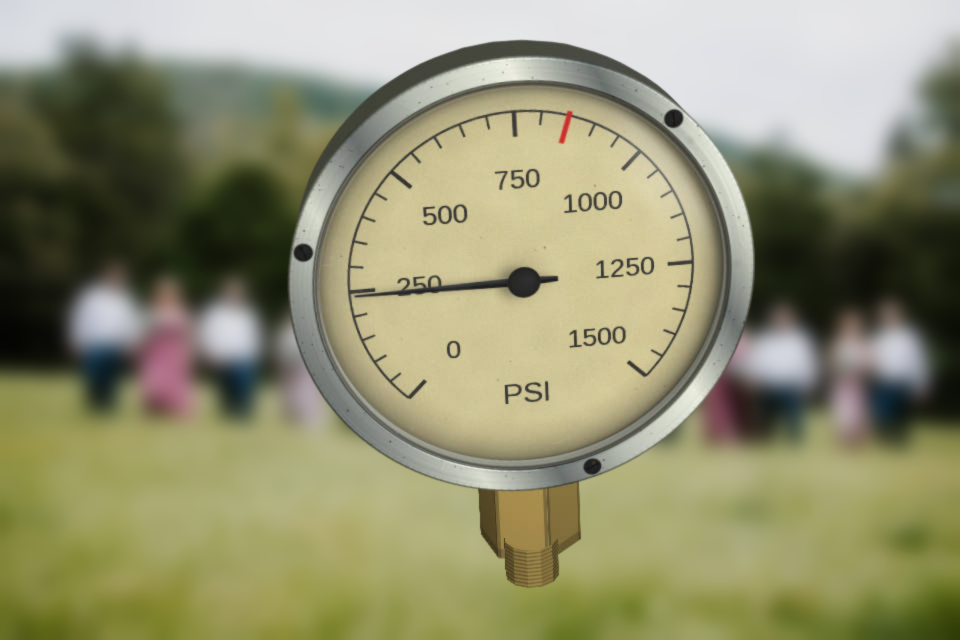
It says 250 psi
